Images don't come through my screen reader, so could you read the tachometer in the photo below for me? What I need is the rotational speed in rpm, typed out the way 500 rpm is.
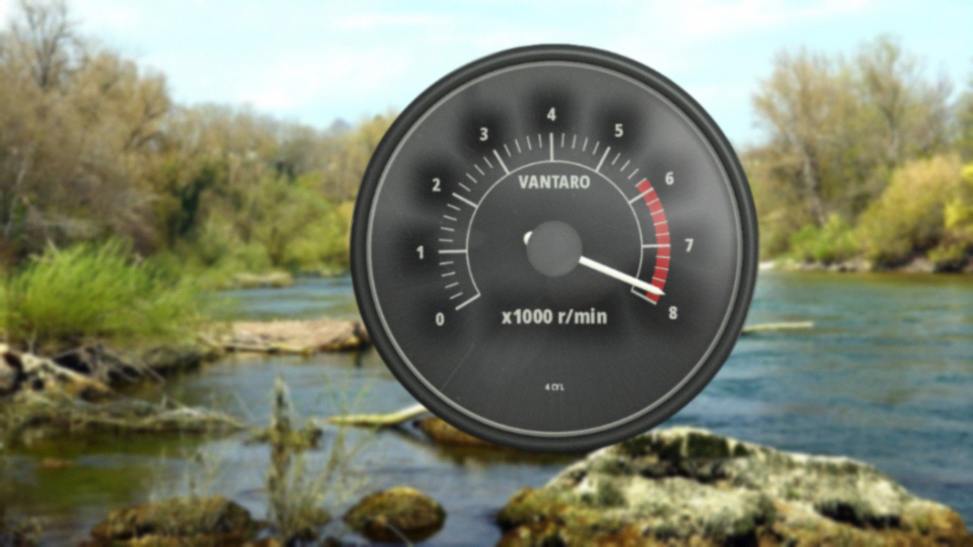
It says 7800 rpm
